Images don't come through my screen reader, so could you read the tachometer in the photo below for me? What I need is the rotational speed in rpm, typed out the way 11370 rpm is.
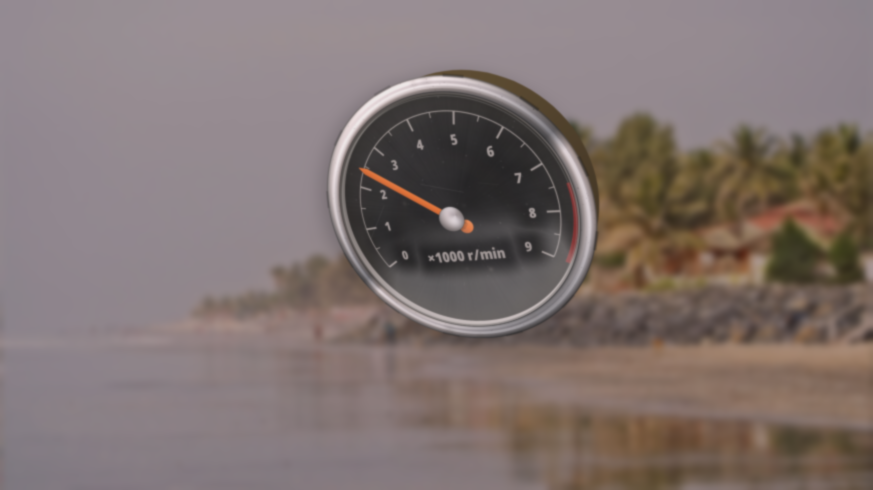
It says 2500 rpm
